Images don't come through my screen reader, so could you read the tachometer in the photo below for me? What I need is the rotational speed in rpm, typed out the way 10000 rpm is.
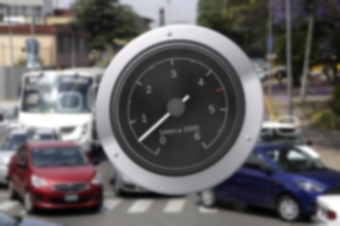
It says 500 rpm
